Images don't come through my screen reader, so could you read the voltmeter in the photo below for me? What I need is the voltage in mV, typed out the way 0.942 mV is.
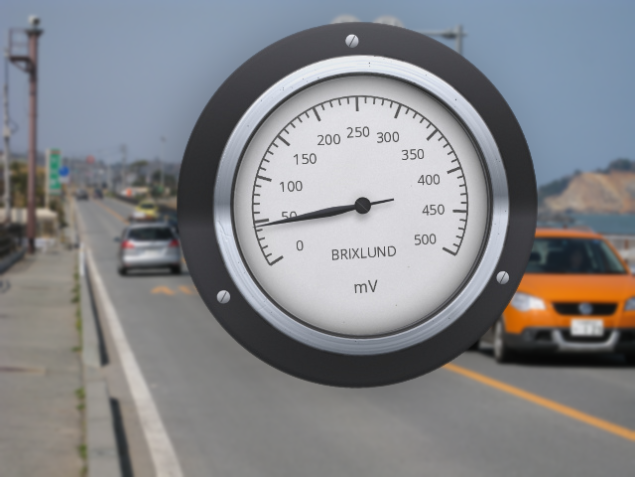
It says 45 mV
